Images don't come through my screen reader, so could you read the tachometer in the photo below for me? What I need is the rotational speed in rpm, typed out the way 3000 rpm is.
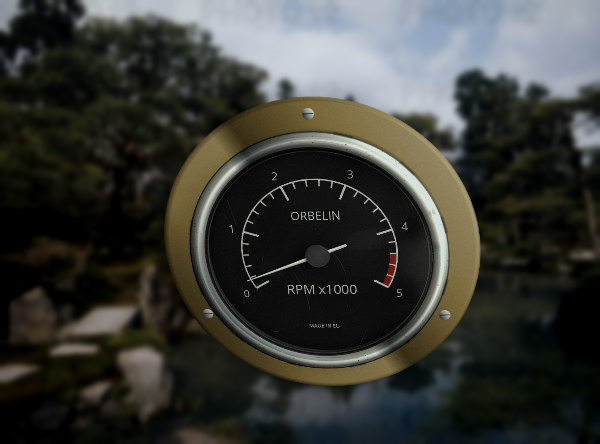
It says 200 rpm
